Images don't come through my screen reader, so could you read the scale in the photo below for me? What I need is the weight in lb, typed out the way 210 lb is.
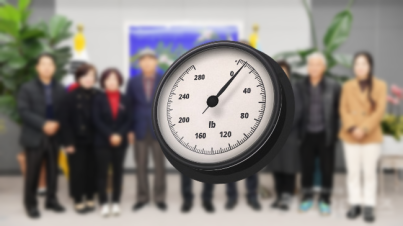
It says 10 lb
